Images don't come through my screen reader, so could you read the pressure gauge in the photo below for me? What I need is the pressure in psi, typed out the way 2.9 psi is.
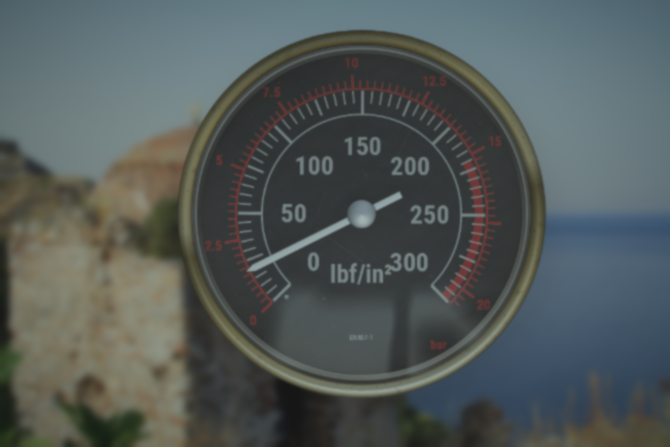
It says 20 psi
